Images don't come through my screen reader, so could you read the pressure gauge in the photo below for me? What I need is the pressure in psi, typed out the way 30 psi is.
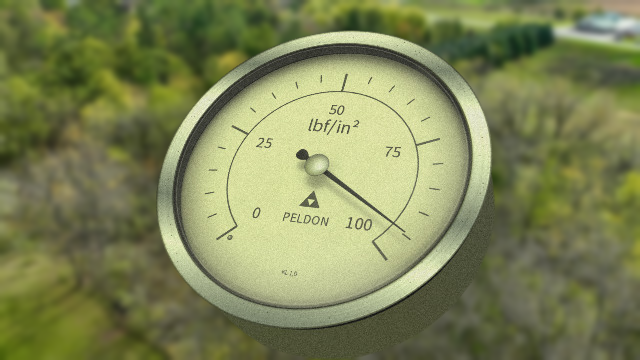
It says 95 psi
